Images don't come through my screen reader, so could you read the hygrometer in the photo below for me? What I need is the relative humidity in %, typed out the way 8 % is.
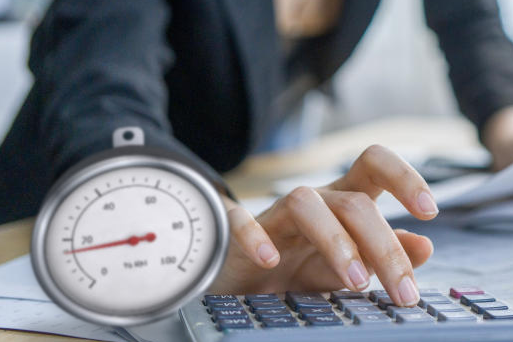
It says 16 %
